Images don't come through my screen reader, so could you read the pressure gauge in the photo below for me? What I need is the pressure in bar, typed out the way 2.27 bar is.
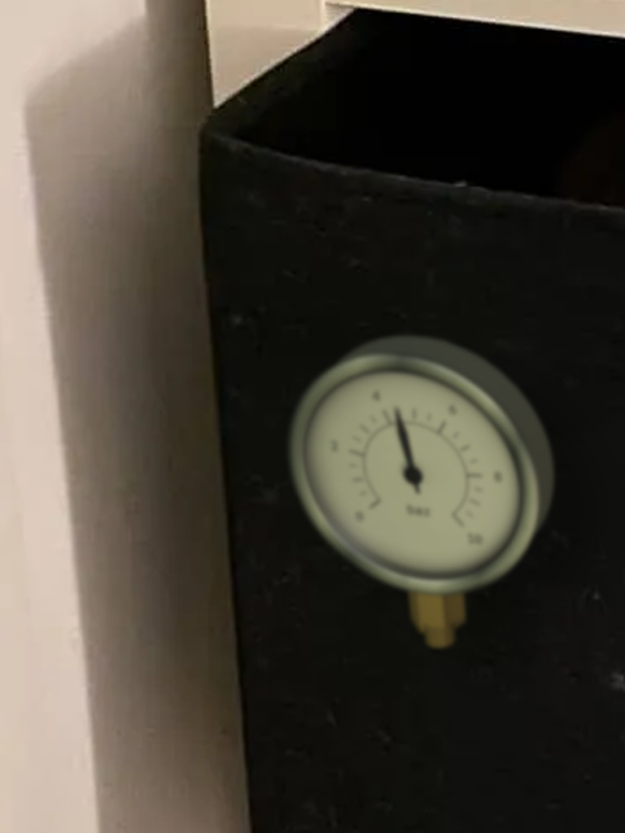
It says 4.5 bar
